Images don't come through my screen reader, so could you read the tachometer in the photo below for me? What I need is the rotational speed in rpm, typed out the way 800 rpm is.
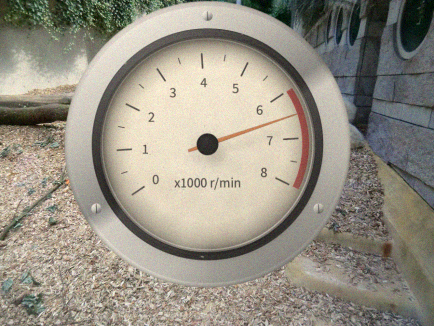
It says 6500 rpm
